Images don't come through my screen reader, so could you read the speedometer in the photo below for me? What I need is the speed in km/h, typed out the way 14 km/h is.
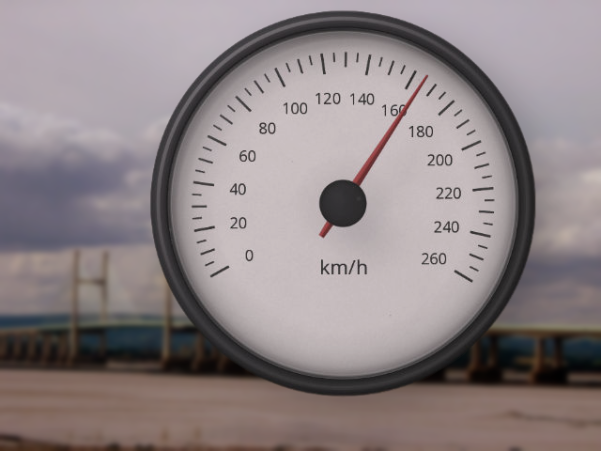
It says 165 km/h
